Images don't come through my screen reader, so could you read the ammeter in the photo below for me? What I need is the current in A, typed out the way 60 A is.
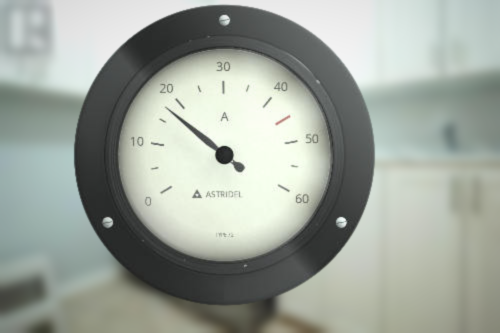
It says 17.5 A
